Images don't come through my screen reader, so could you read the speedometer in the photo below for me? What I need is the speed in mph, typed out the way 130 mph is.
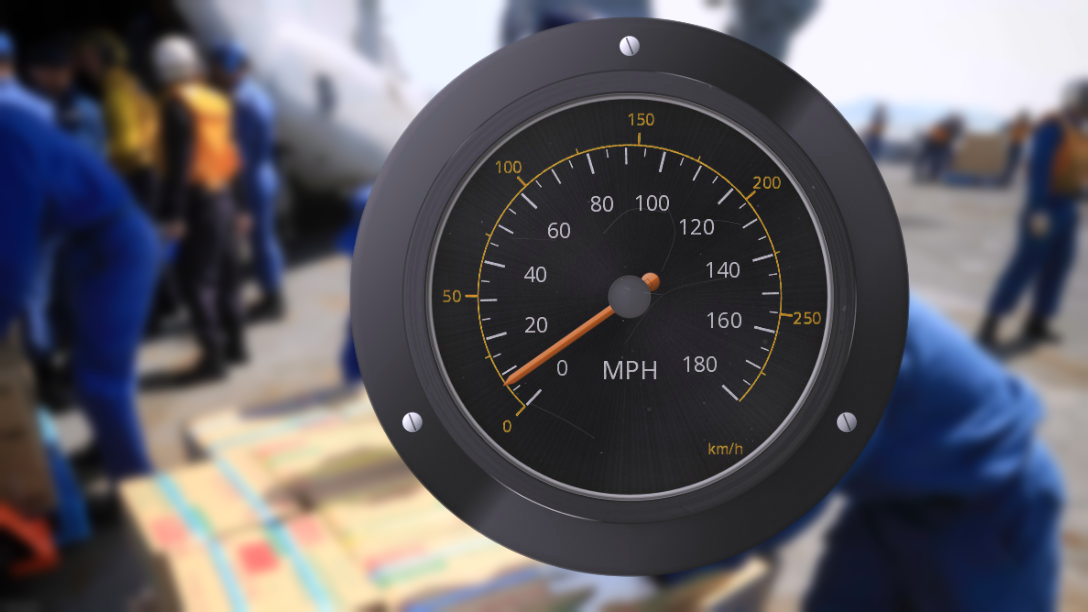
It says 7.5 mph
